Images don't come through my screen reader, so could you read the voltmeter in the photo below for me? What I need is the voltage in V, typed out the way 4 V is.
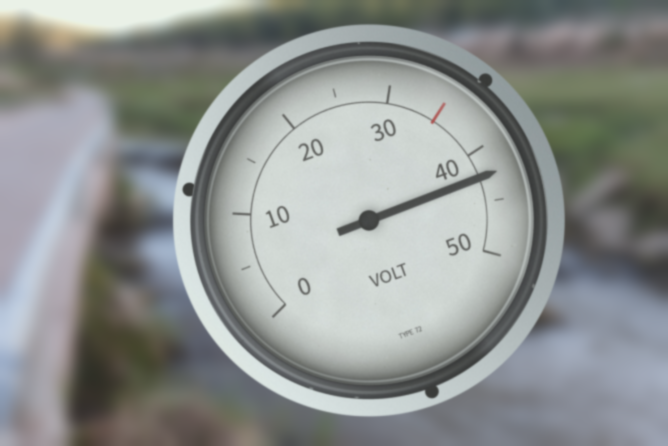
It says 42.5 V
